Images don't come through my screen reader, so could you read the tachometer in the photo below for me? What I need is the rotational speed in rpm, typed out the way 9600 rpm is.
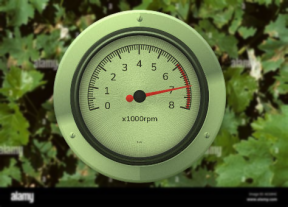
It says 7000 rpm
